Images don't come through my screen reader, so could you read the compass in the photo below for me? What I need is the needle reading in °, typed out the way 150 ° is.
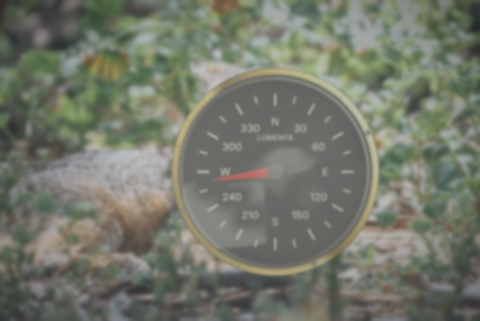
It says 262.5 °
